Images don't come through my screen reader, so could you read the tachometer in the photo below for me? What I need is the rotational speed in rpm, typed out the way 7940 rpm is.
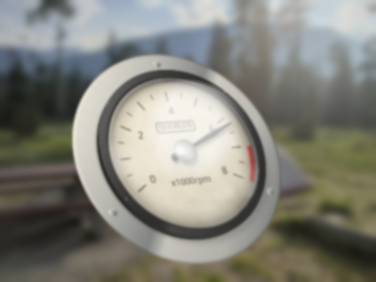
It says 6250 rpm
